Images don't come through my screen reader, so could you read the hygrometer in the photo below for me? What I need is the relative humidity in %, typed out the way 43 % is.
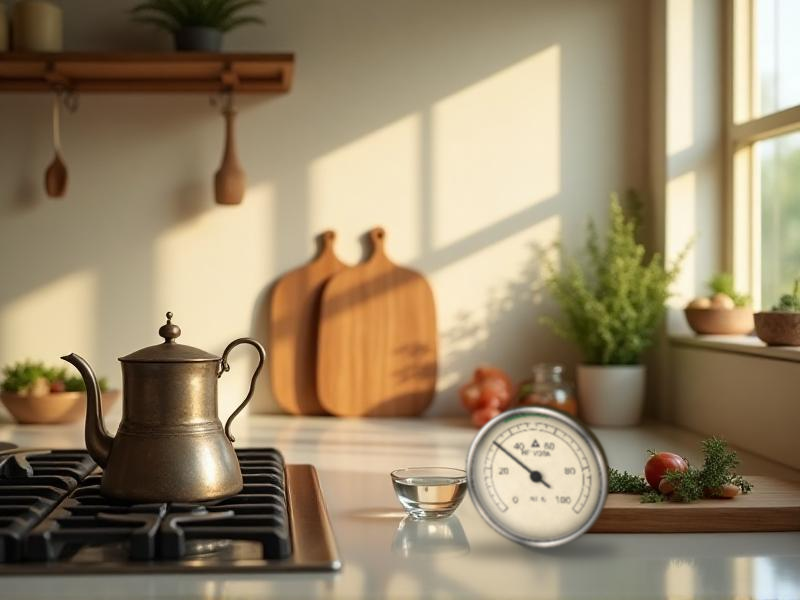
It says 32 %
